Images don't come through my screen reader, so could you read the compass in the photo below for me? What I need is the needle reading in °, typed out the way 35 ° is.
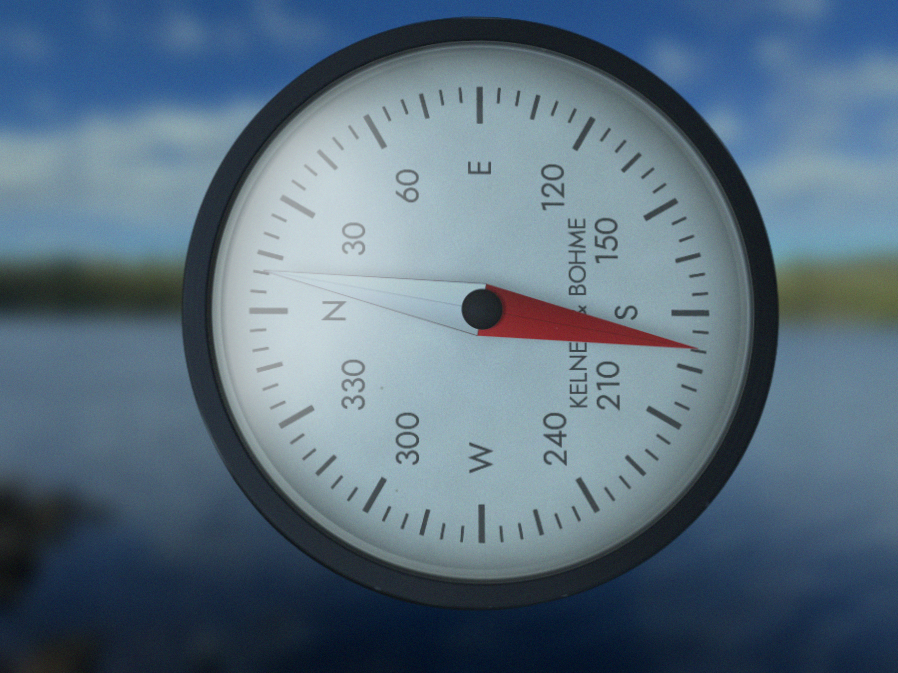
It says 190 °
